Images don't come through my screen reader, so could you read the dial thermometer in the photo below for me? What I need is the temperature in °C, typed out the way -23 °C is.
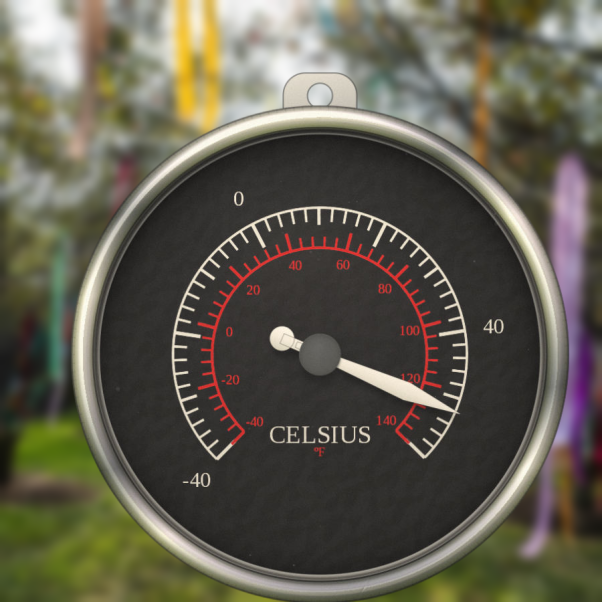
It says 52 °C
